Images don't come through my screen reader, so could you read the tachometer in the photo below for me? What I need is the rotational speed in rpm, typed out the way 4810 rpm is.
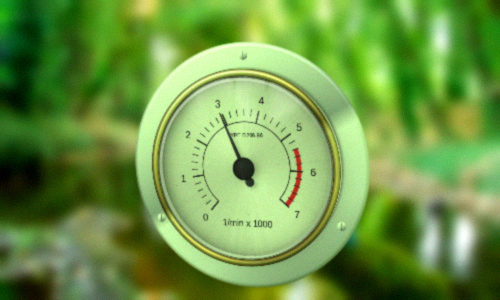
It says 3000 rpm
